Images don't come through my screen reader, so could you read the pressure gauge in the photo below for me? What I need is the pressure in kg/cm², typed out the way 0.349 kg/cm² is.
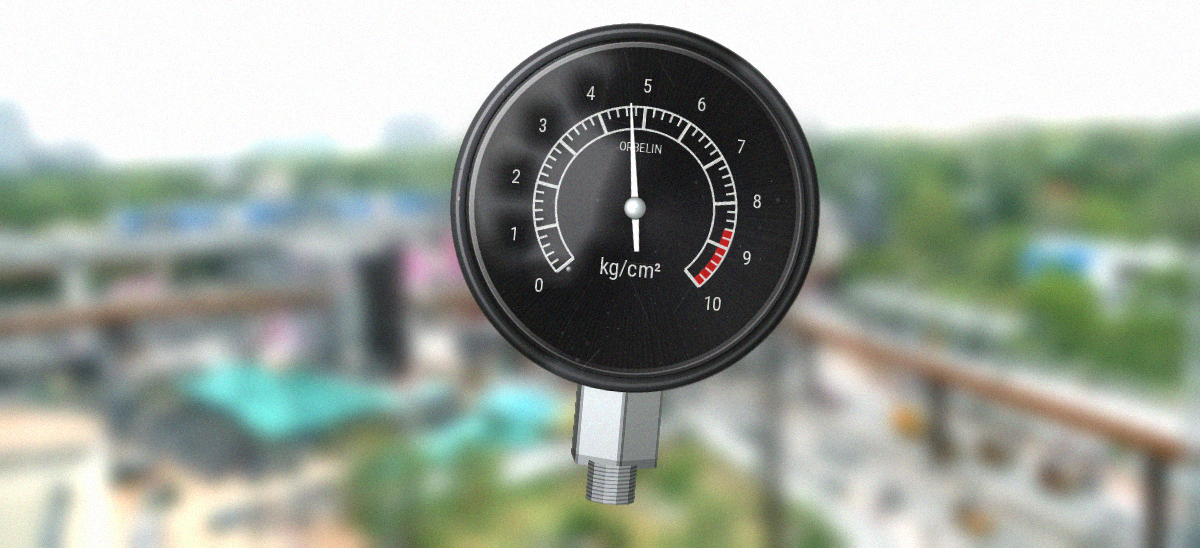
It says 4.7 kg/cm²
